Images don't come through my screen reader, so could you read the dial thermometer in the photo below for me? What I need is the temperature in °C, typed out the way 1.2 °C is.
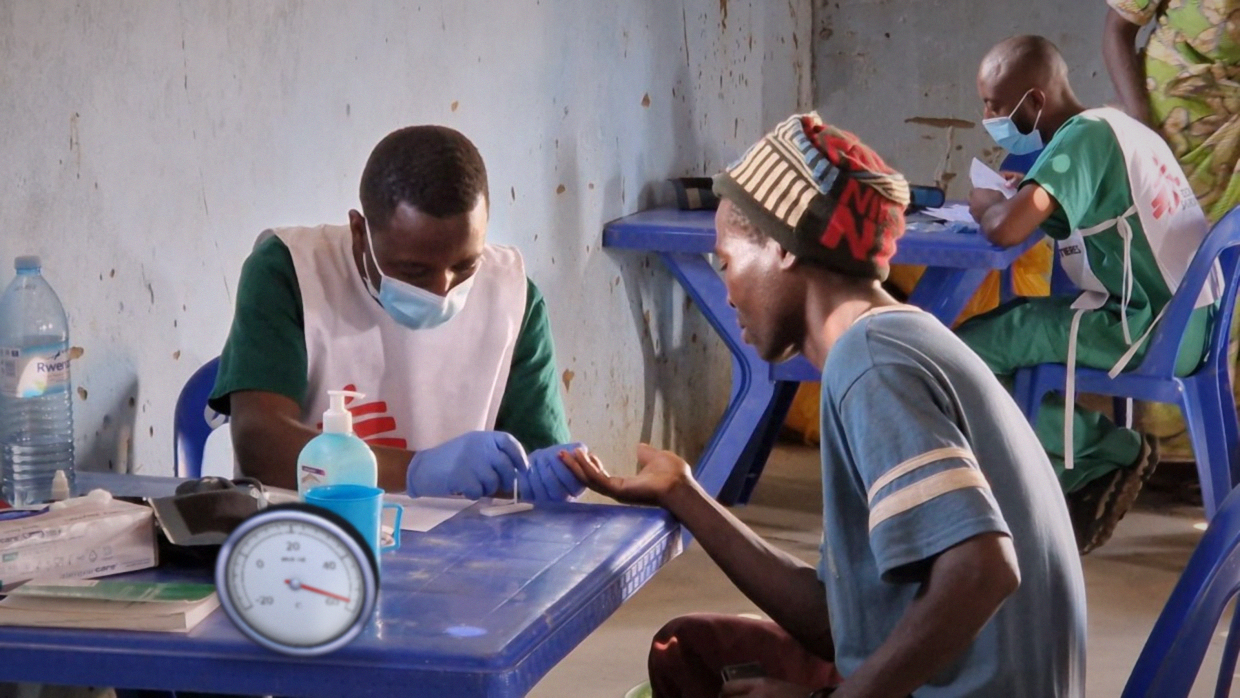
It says 56 °C
